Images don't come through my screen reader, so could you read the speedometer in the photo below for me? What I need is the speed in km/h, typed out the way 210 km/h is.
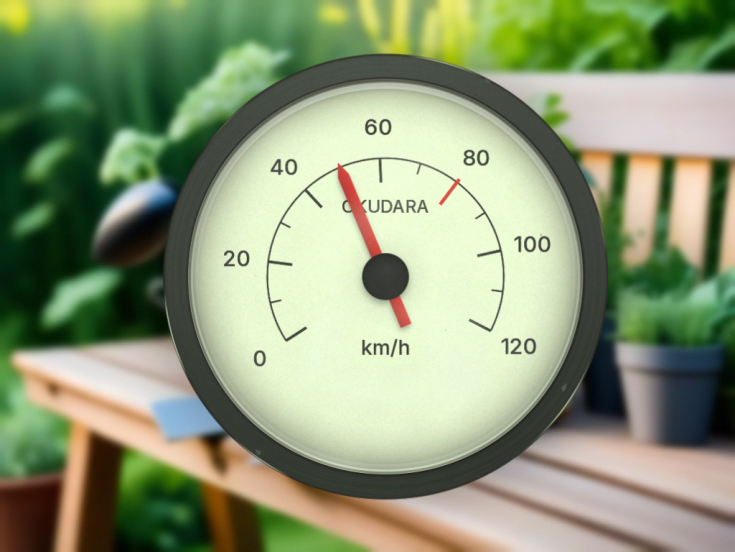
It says 50 km/h
